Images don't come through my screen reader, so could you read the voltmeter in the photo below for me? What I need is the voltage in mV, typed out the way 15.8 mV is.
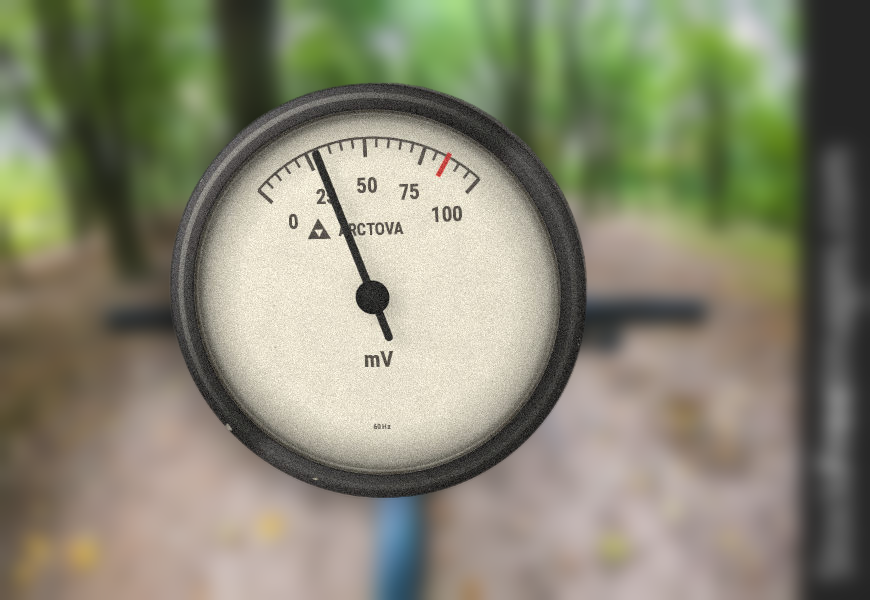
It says 30 mV
